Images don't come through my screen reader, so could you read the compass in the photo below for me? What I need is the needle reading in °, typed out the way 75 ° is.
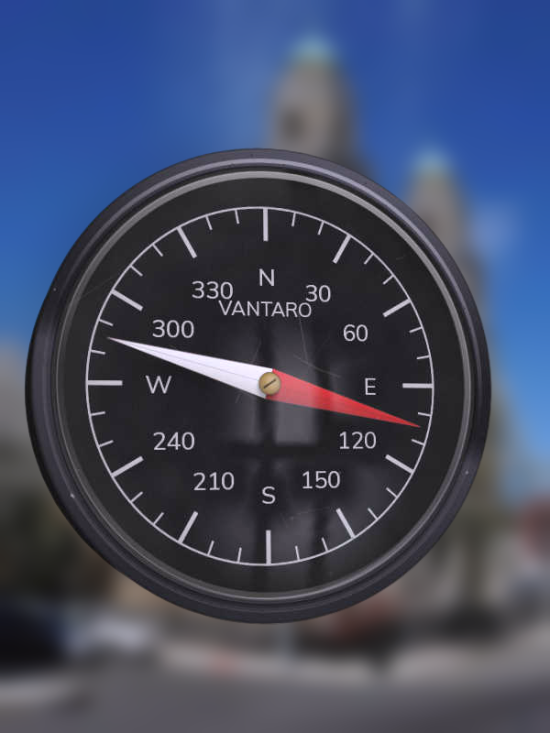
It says 105 °
